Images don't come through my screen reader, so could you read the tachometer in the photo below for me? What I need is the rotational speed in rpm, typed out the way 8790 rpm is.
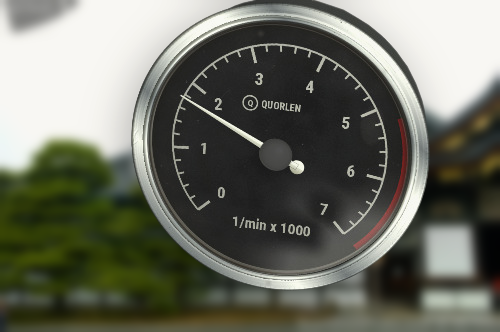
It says 1800 rpm
